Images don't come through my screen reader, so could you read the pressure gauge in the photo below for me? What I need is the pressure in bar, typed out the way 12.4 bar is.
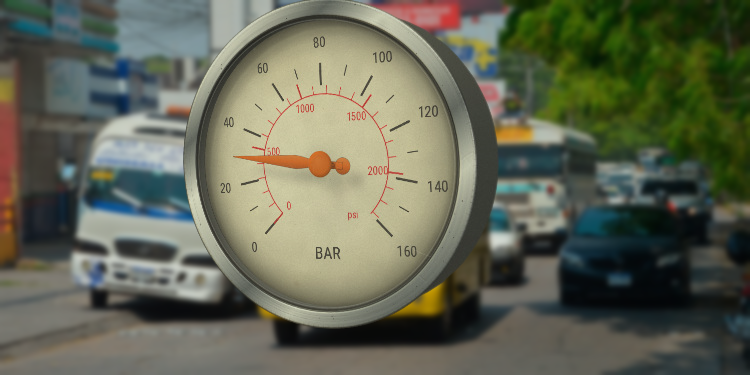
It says 30 bar
